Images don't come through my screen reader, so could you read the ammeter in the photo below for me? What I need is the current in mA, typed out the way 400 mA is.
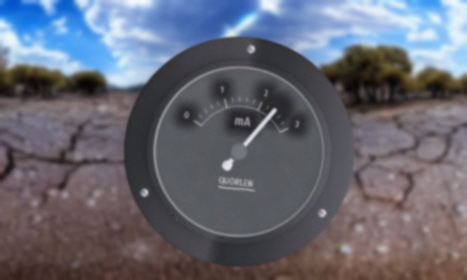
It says 2.4 mA
